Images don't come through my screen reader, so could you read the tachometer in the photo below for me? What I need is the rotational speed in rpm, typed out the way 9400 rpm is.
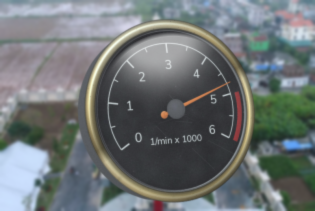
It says 4750 rpm
